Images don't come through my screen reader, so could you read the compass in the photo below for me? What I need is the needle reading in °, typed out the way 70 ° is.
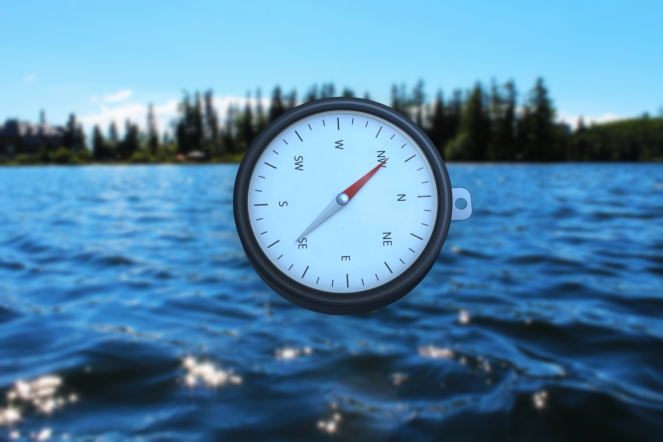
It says 320 °
